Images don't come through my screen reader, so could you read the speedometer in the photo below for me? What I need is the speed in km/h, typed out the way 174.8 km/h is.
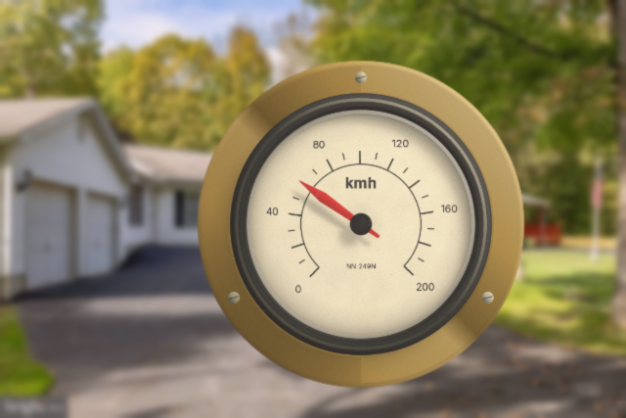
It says 60 km/h
